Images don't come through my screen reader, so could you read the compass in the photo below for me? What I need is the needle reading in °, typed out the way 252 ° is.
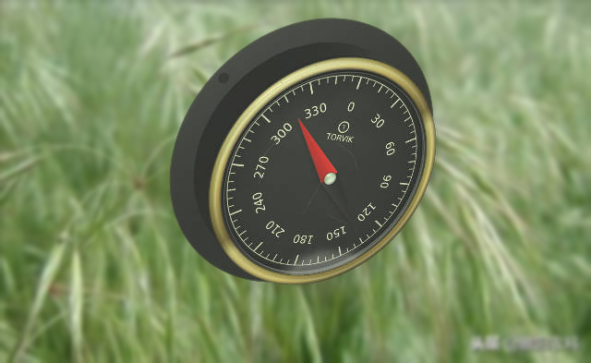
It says 315 °
